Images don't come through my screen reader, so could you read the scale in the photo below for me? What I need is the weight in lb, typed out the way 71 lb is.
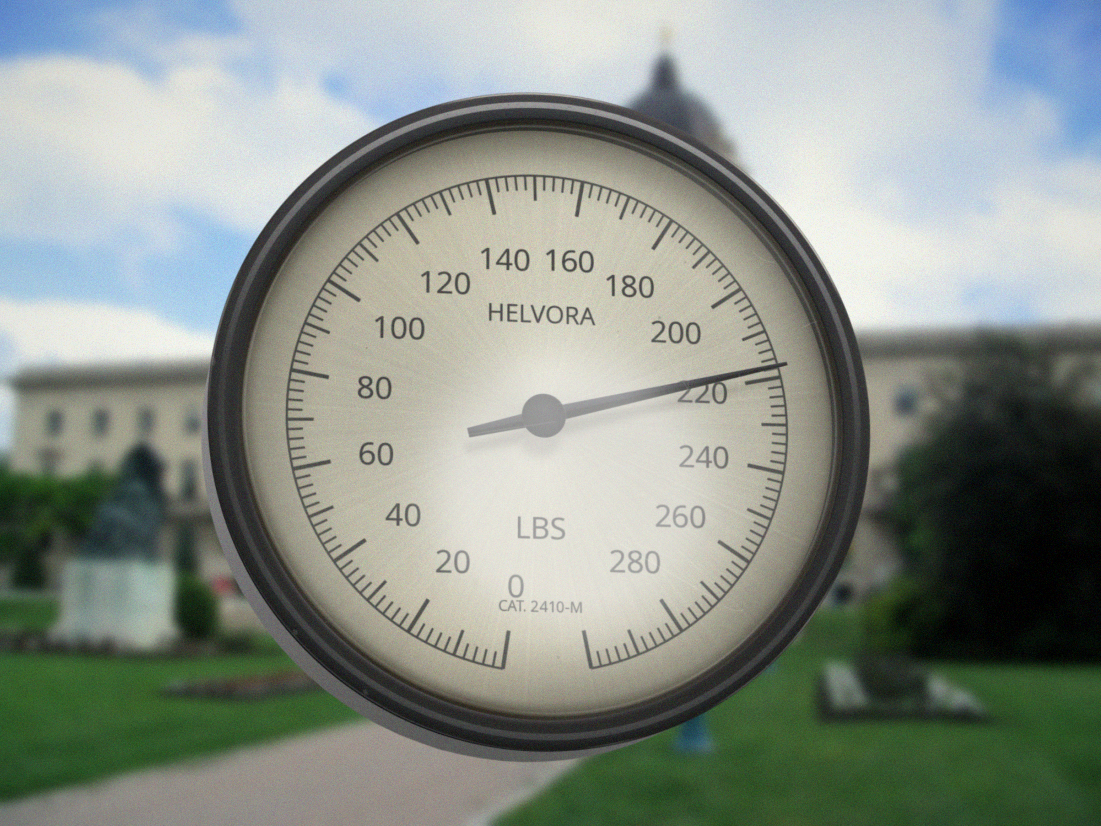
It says 218 lb
